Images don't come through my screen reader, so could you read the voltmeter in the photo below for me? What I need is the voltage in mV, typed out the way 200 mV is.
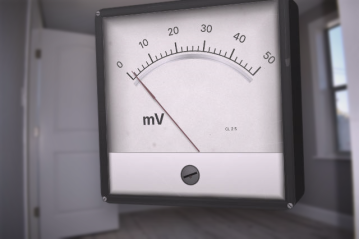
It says 2 mV
